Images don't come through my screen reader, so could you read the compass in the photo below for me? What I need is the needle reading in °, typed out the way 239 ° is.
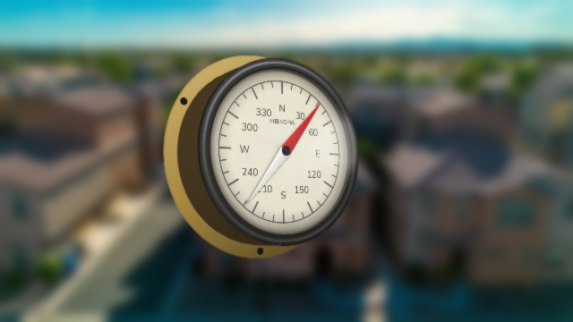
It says 40 °
